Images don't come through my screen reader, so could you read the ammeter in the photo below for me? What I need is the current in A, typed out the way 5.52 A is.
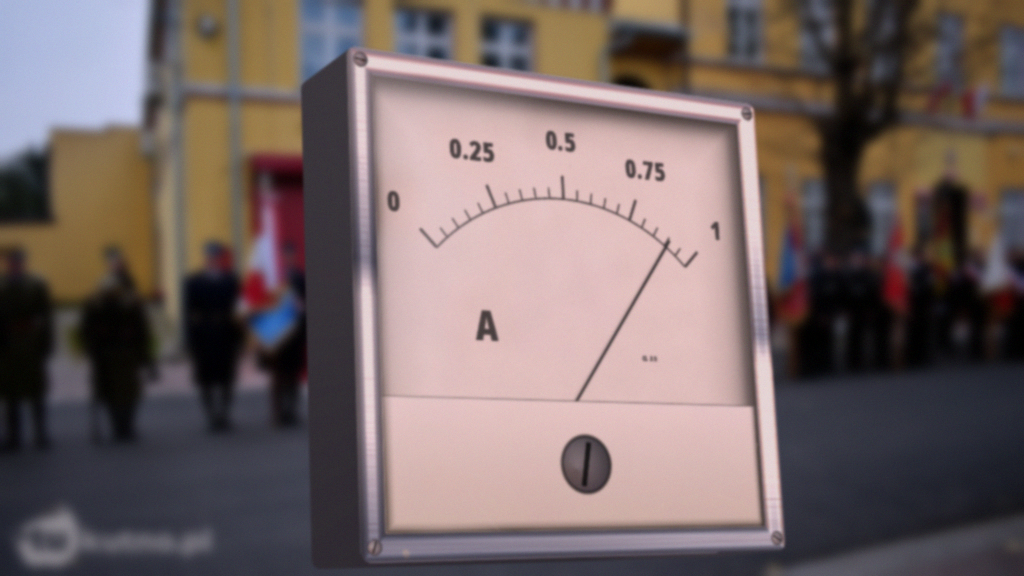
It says 0.9 A
